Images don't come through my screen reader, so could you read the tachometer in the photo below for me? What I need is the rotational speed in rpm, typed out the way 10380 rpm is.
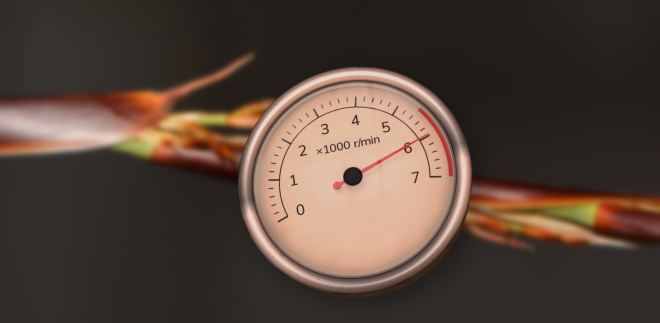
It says 6000 rpm
